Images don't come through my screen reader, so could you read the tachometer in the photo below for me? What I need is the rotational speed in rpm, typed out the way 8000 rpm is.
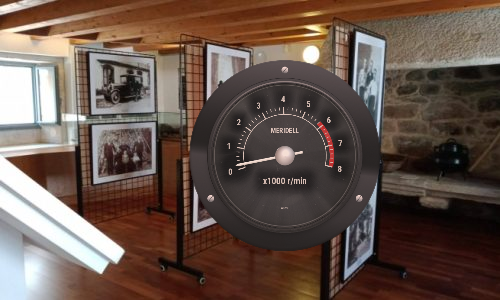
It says 200 rpm
